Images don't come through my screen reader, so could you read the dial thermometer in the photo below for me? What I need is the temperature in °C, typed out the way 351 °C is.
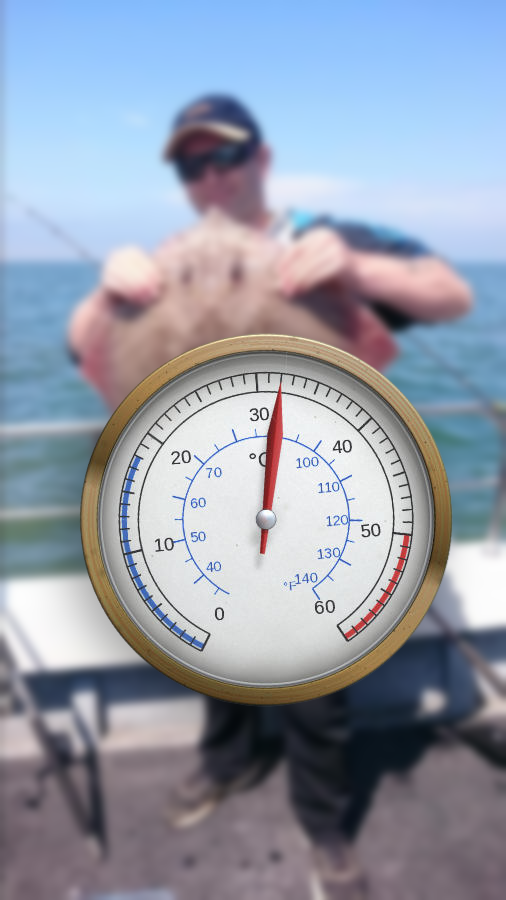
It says 32 °C
